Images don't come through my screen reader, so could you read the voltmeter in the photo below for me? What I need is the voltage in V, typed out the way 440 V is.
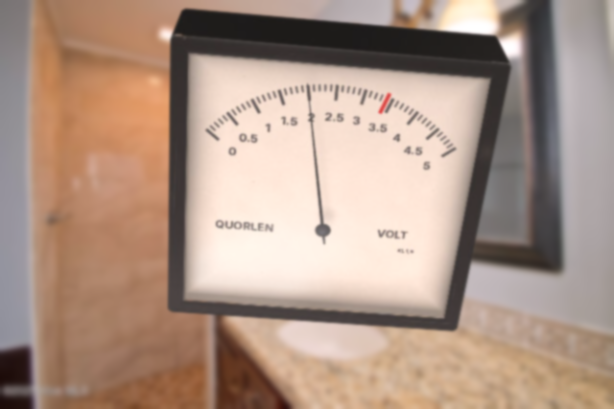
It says 2 V
